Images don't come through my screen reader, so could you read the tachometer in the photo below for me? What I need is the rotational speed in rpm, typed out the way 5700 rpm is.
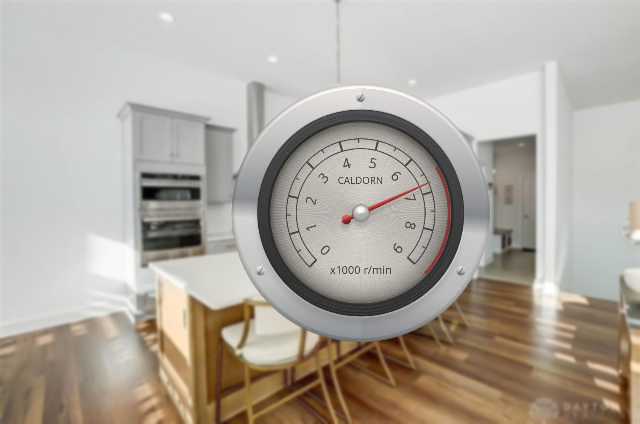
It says 6750 rpm
